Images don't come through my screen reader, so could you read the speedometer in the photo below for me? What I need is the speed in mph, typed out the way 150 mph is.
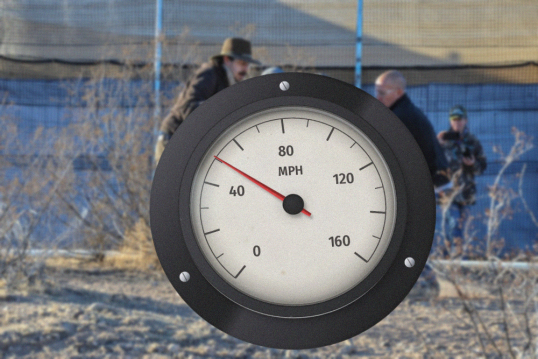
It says 50 mph
